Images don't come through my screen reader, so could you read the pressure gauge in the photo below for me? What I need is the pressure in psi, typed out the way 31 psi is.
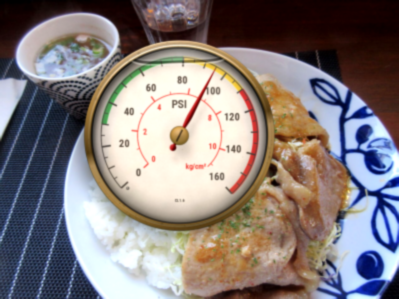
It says 95 psi
